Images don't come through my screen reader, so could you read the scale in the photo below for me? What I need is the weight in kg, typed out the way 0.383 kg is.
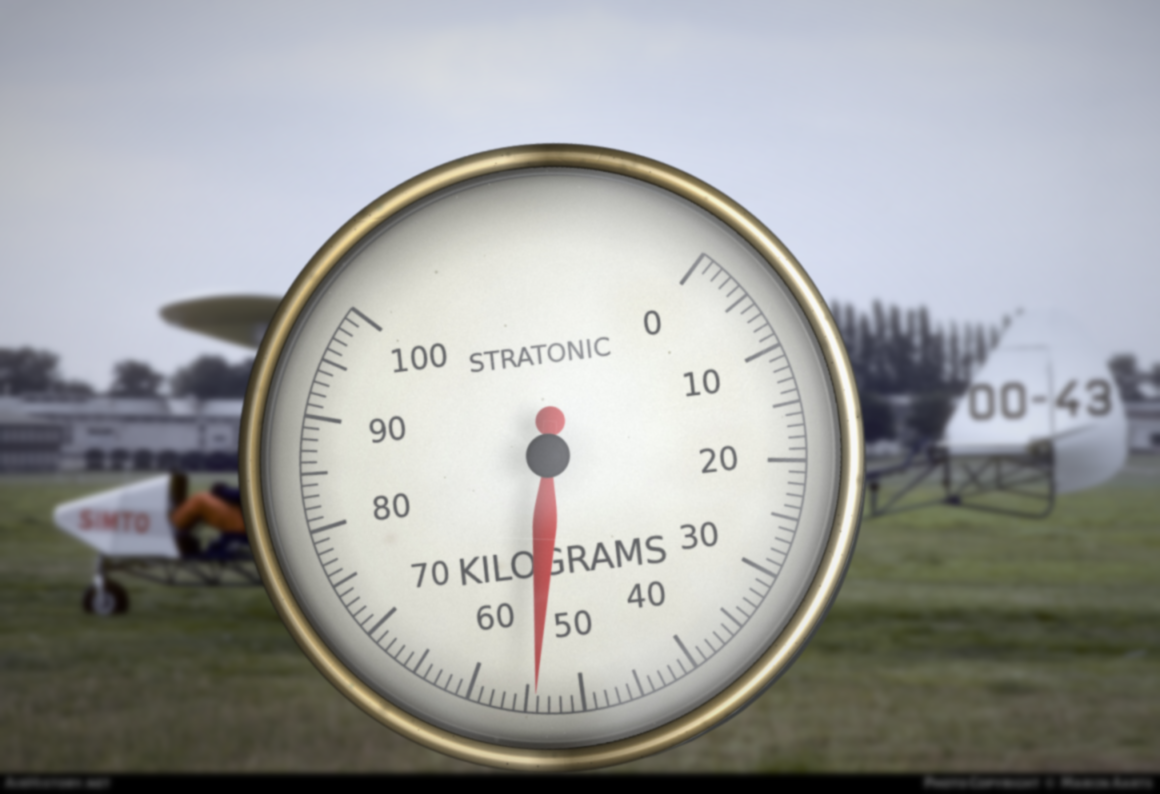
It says 54 kg
